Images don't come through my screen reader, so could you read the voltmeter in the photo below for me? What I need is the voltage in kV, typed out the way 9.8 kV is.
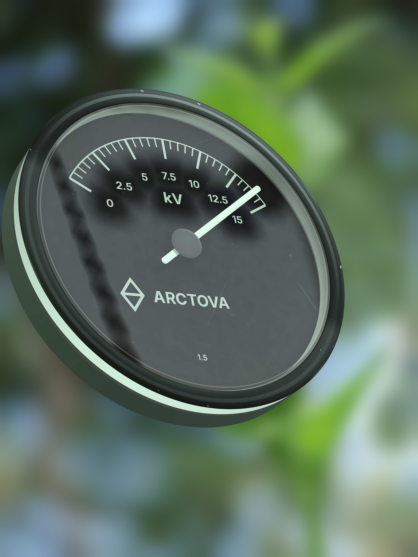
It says 14 kV
